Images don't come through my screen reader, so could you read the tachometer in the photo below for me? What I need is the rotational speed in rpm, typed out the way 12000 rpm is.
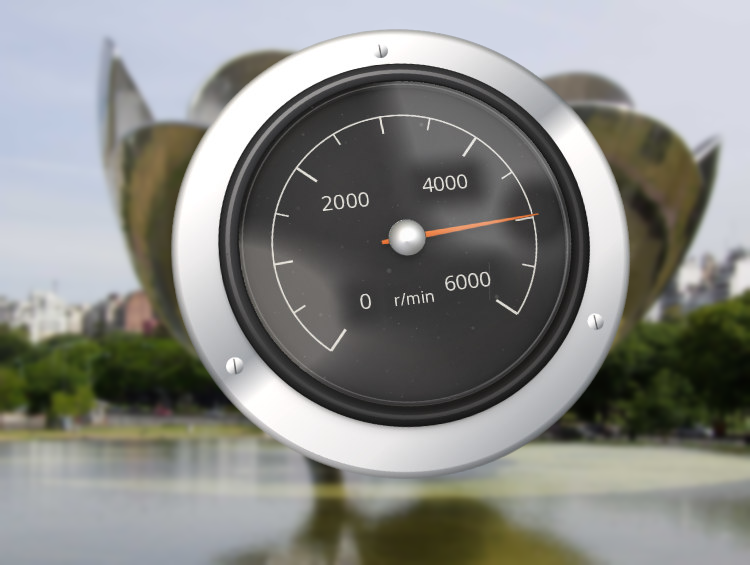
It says 5000 rpm
